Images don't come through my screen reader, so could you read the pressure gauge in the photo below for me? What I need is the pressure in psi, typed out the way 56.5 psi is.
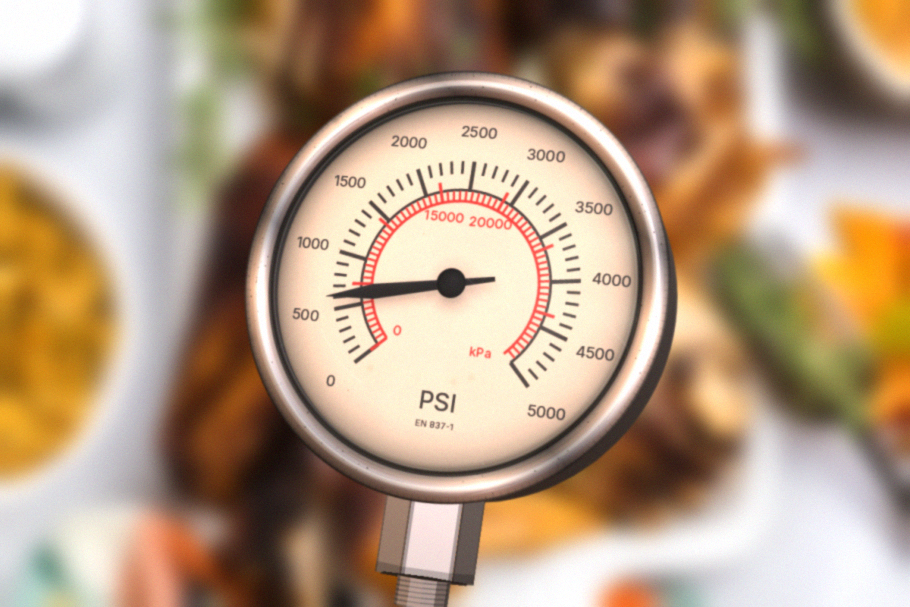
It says 600 psi
